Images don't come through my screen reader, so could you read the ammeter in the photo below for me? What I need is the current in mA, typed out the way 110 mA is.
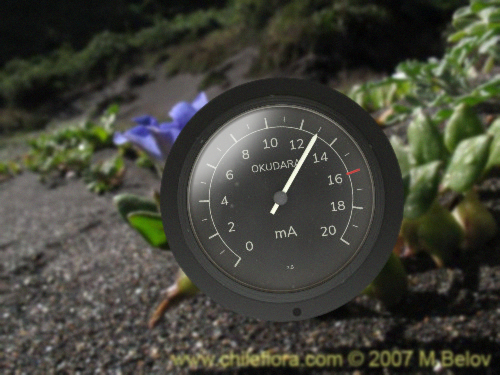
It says 13 mA
